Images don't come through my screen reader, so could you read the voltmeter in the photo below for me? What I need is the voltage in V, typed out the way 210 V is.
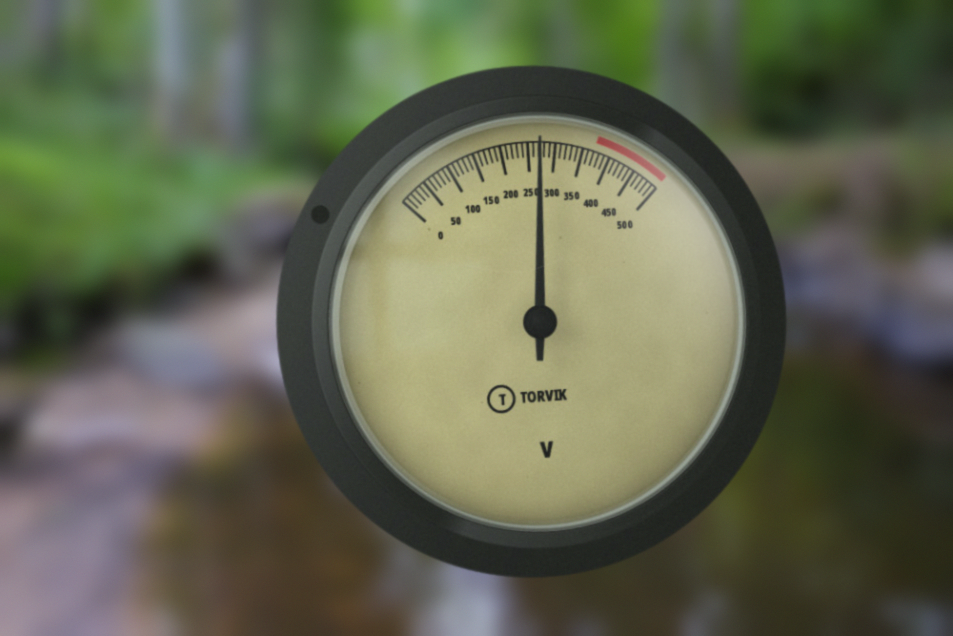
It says 270 V
